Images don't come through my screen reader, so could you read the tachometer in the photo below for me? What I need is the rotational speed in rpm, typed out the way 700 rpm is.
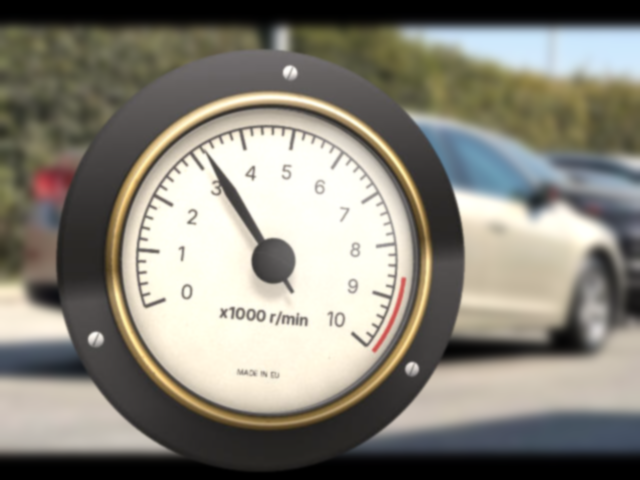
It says 3200 rpm
